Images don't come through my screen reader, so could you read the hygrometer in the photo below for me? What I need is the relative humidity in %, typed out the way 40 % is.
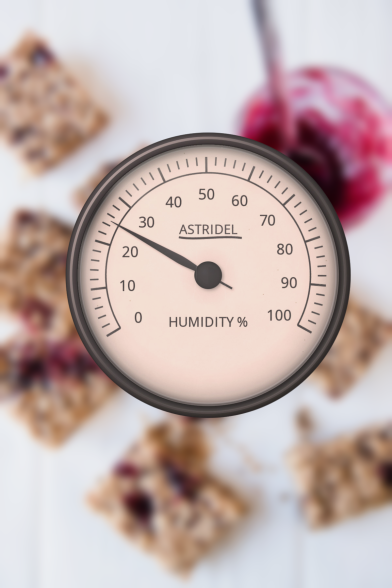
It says 25 %
